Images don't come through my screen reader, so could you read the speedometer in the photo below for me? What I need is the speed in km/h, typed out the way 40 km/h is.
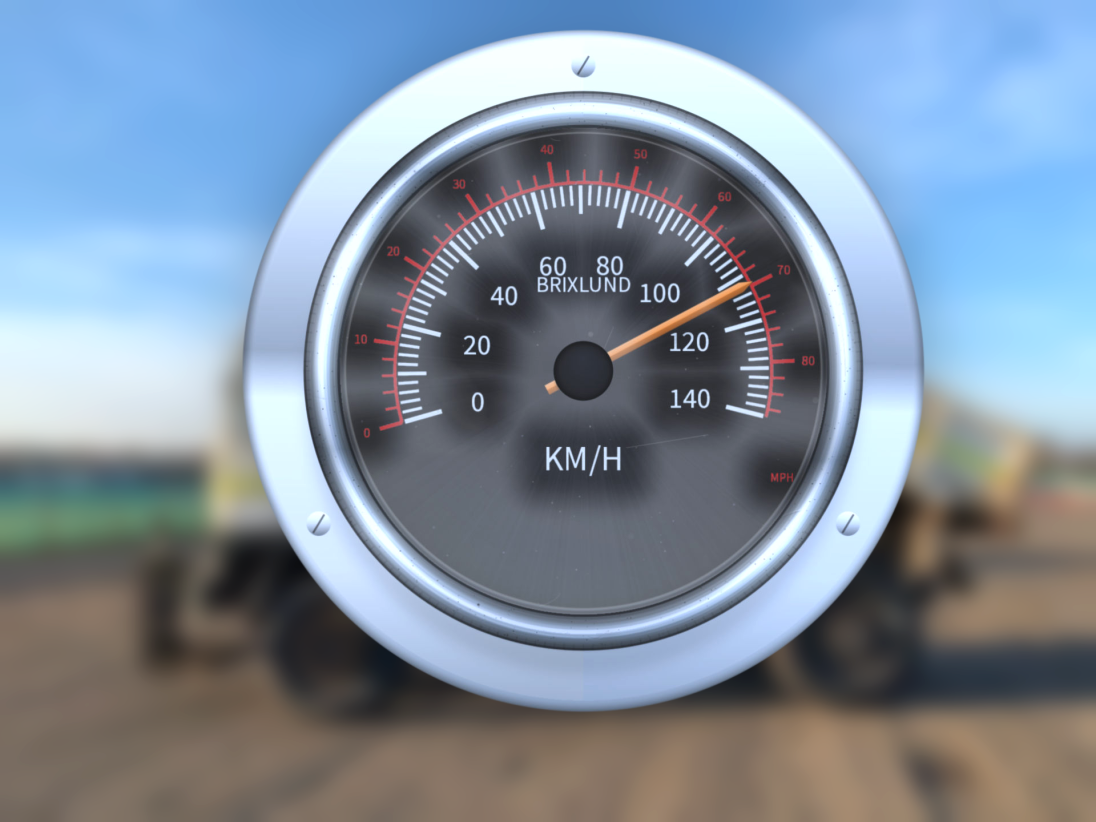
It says 112 km/h
